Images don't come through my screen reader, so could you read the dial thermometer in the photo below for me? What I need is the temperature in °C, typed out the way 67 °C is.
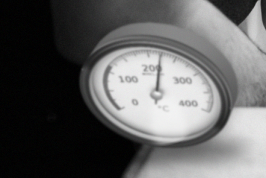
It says 225 °C
